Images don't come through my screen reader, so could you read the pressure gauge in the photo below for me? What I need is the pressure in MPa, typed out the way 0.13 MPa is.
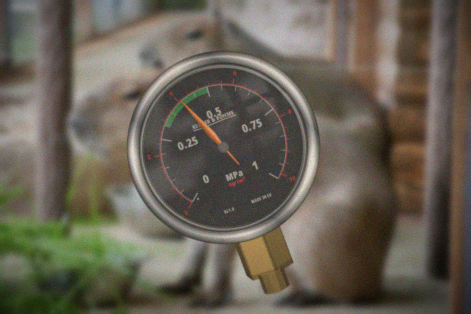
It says 0.4 MPa
